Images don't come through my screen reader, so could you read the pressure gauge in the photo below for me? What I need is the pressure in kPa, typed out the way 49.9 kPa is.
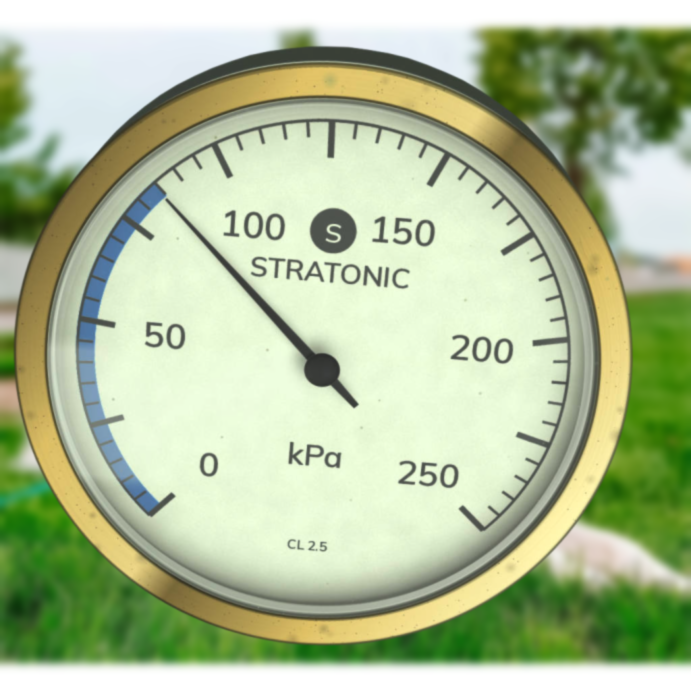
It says 85 kPa
